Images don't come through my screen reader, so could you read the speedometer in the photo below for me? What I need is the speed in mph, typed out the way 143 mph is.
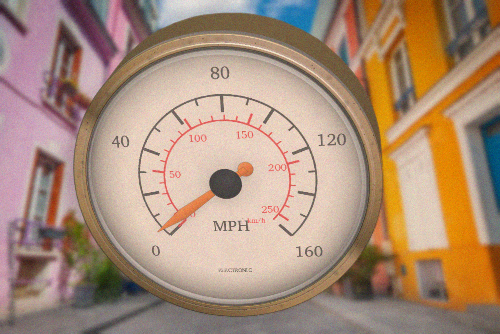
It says 5 mph
